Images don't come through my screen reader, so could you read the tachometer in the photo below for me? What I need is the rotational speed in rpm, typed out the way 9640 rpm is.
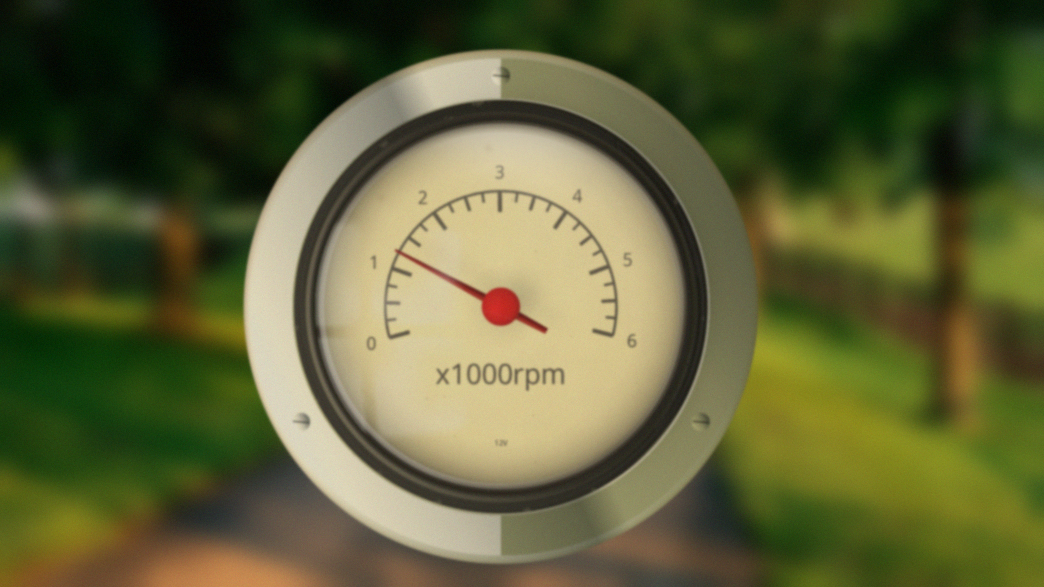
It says 1250 rpm
